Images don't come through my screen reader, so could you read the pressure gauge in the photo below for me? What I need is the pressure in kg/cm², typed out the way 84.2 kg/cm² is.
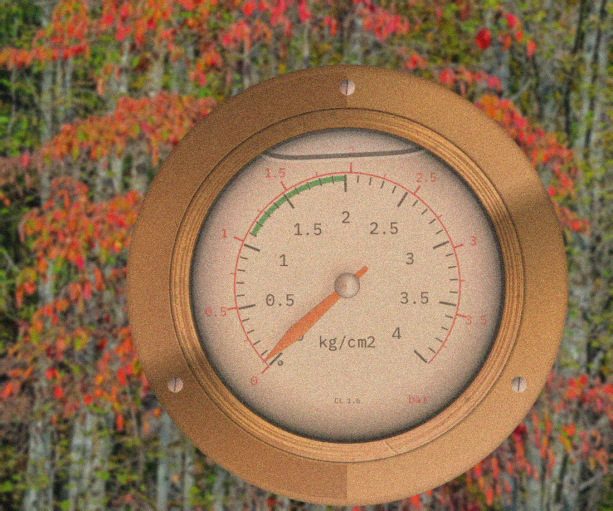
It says 0.05 kg/cm²
